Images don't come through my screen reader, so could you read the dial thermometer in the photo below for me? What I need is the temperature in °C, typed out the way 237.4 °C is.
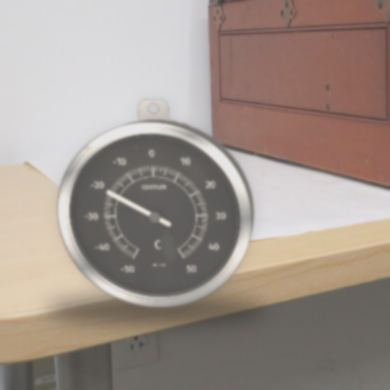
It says -20 °C
